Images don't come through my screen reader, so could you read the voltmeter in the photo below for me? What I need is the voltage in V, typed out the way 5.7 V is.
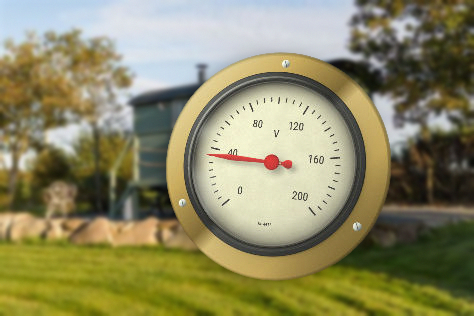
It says 35 V
